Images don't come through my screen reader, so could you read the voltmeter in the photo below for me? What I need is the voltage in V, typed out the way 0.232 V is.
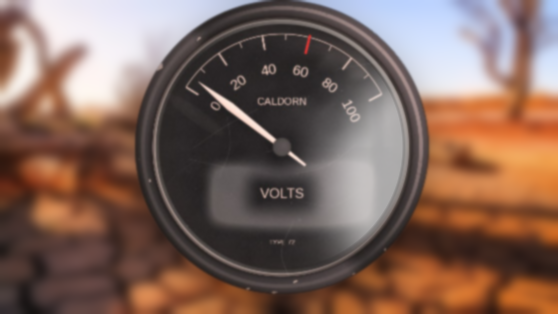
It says 5 V
